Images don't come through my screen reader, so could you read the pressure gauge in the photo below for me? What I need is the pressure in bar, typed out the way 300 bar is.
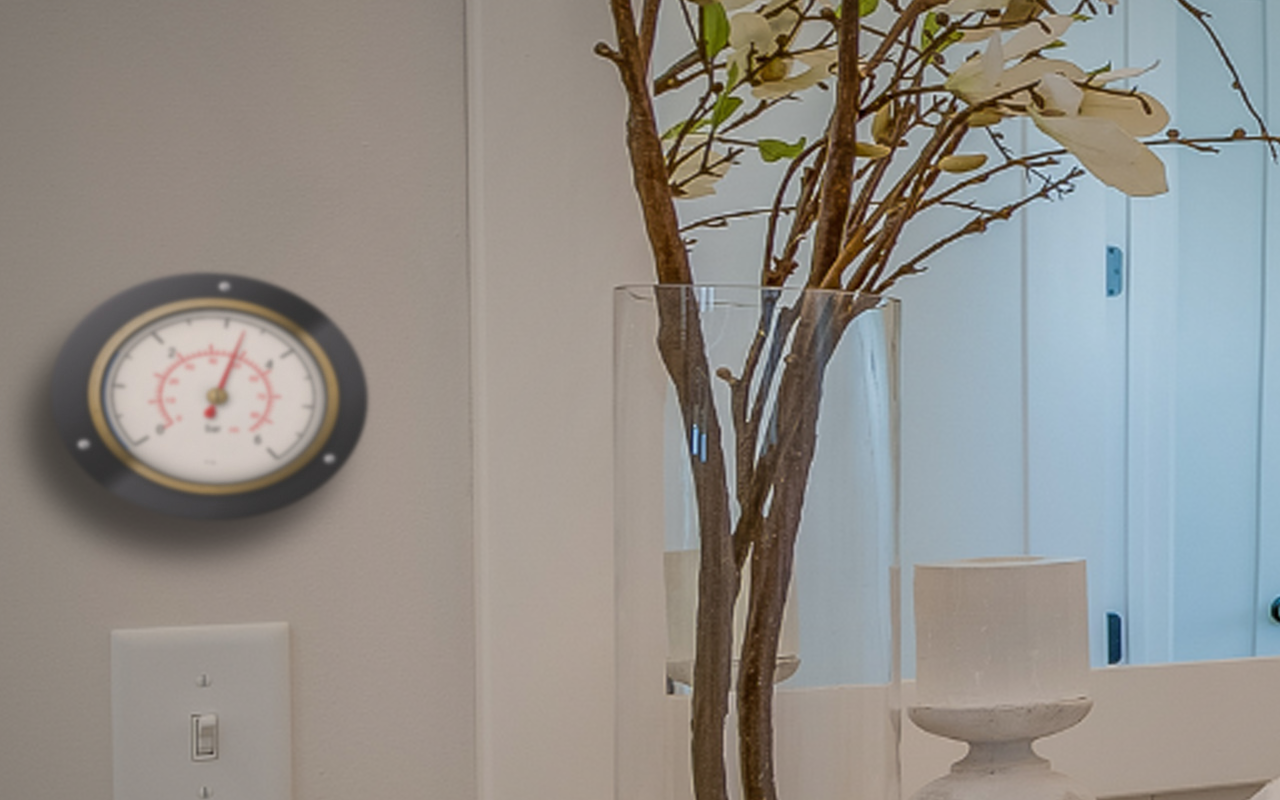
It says 3.25 bar
